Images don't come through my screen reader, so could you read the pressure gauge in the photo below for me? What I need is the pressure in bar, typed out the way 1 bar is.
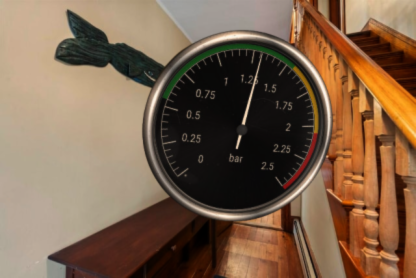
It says 1.3 bar
